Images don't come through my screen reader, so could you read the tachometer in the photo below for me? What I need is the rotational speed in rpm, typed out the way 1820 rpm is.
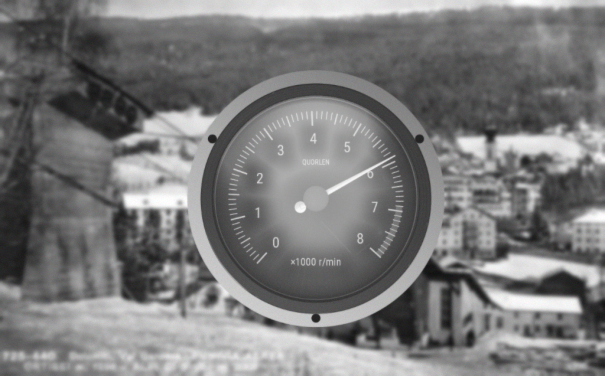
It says 5900 rpm
